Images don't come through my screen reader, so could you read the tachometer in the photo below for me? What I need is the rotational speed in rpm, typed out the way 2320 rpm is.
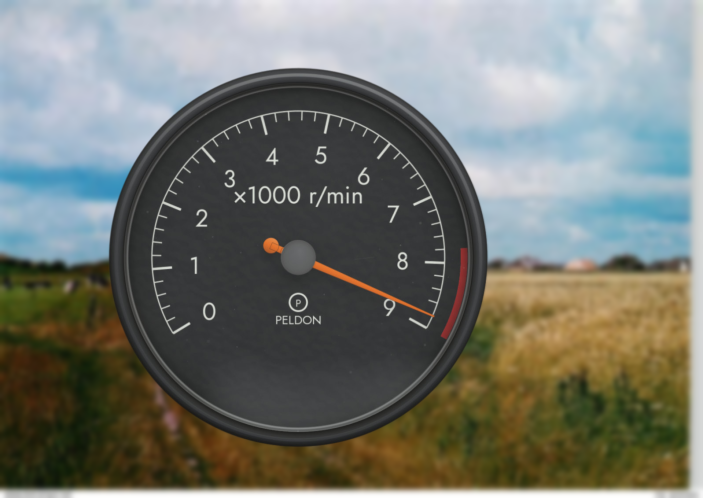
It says 8800 rpm
